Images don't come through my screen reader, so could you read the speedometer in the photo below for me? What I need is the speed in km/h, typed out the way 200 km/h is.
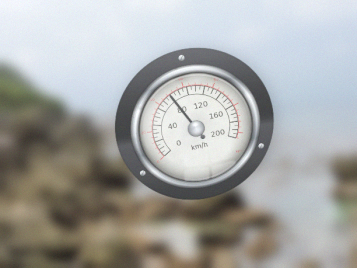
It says 80 km/h
